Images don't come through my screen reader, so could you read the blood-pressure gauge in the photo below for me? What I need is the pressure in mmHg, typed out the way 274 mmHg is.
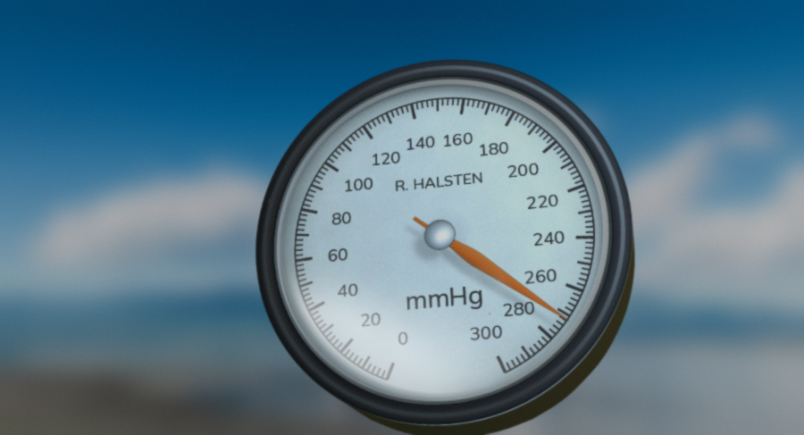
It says 272 mmHg
